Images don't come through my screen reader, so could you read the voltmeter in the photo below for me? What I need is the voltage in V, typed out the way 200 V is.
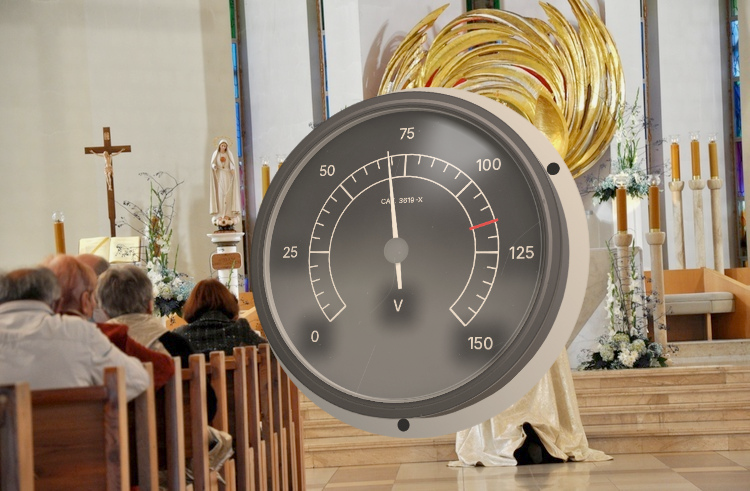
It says 70 V
